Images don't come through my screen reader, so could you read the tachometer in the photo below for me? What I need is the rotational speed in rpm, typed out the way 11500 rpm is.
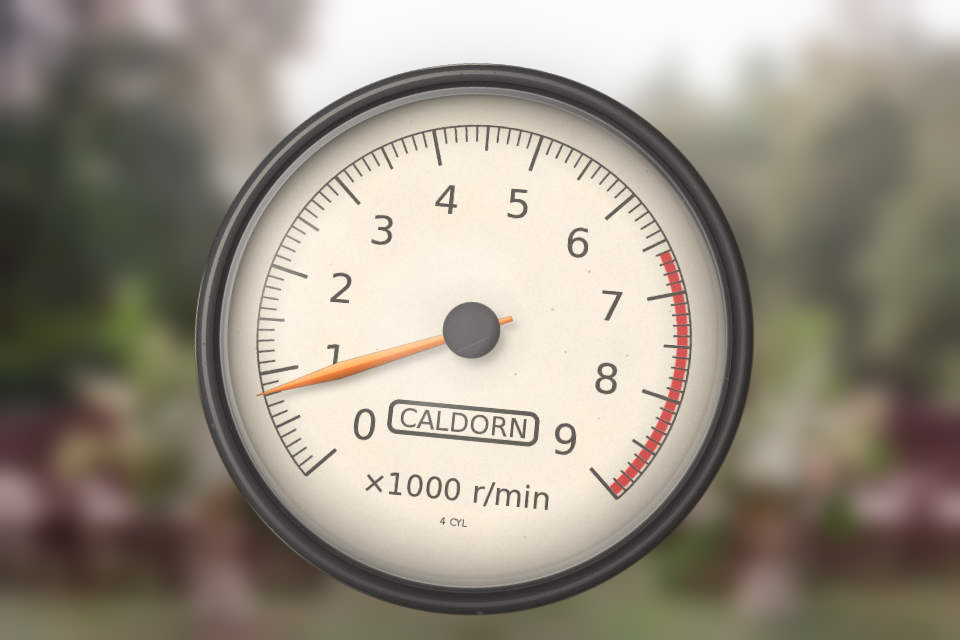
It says 800 rpm
